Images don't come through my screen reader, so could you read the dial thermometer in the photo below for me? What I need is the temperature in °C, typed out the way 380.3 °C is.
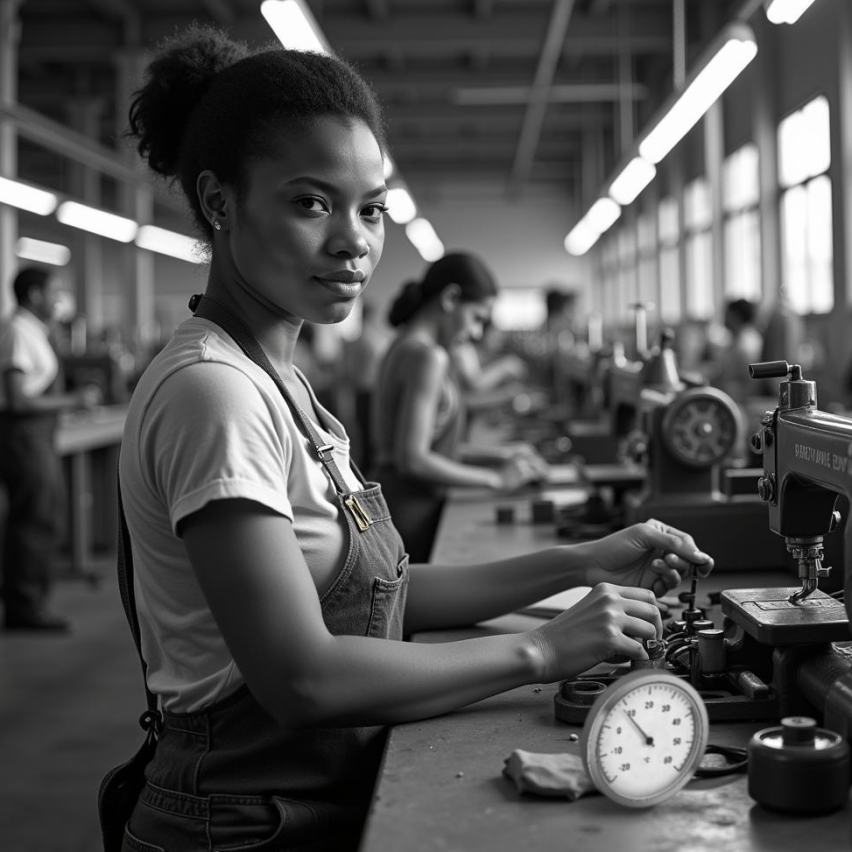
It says 8 °C
